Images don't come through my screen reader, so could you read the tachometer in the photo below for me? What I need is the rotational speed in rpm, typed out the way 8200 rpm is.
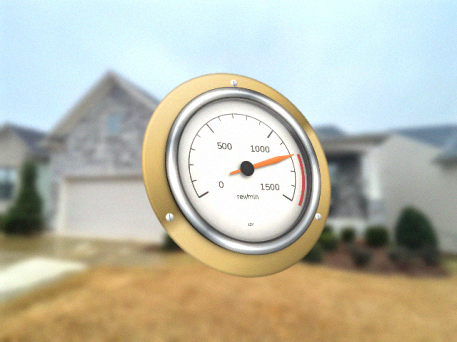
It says 1200 rpm
